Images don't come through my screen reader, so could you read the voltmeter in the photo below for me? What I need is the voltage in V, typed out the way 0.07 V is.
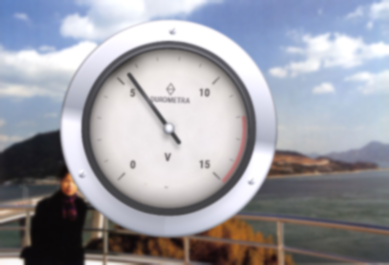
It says 5.5 V
